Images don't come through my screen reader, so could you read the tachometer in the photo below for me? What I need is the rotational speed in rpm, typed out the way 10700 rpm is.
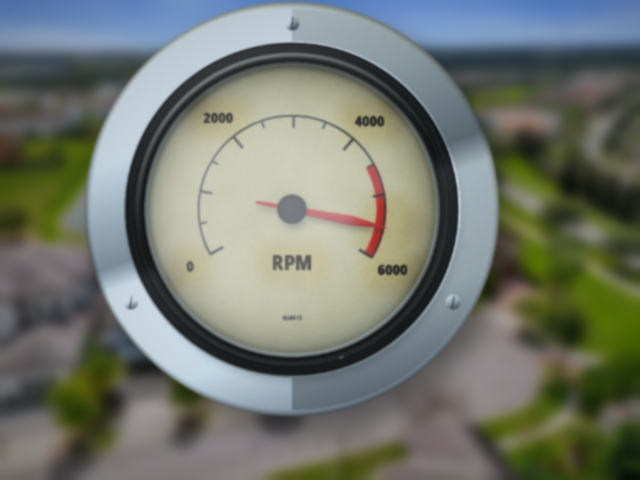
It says 5500 rpm
